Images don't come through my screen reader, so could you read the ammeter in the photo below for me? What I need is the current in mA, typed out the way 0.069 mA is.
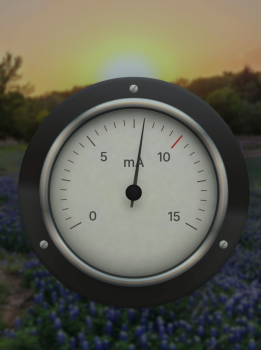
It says 8 mA
